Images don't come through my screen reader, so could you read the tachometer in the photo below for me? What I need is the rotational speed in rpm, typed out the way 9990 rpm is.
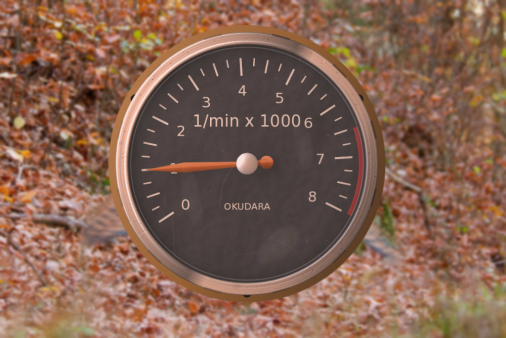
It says 1000 rpm
